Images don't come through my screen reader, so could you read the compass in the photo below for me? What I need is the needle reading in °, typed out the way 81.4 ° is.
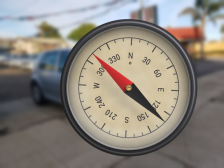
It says 310 °
